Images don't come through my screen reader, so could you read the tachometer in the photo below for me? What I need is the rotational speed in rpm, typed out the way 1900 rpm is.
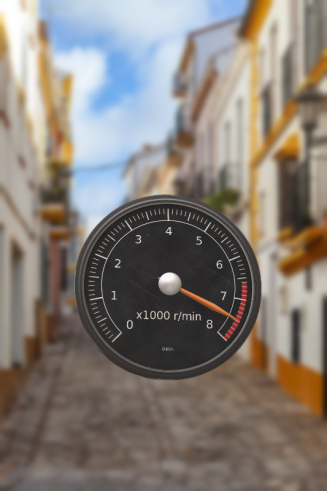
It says 7500 rpm
